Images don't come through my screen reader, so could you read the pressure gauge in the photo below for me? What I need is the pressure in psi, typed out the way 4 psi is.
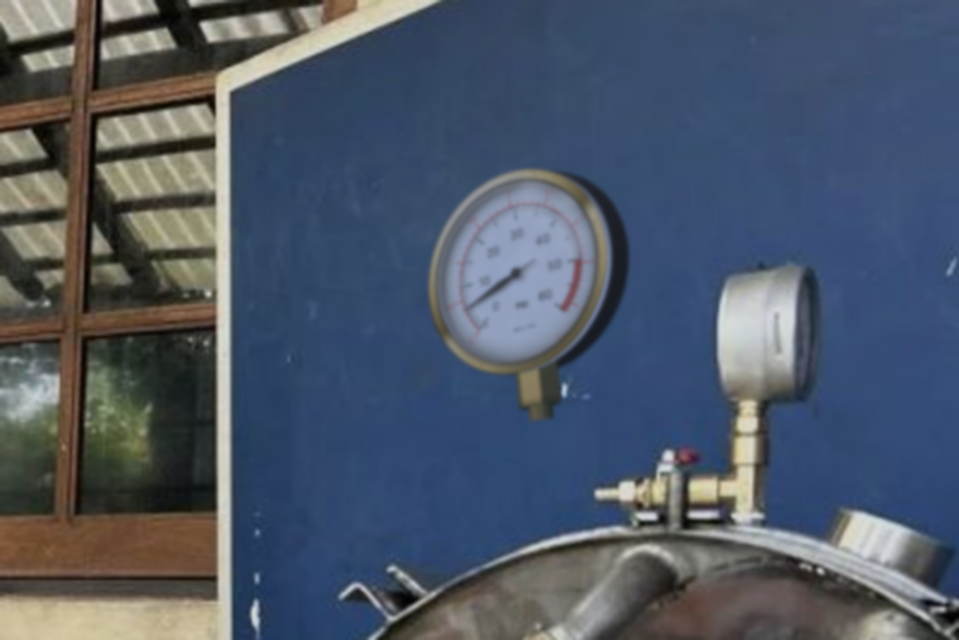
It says 5 psi
